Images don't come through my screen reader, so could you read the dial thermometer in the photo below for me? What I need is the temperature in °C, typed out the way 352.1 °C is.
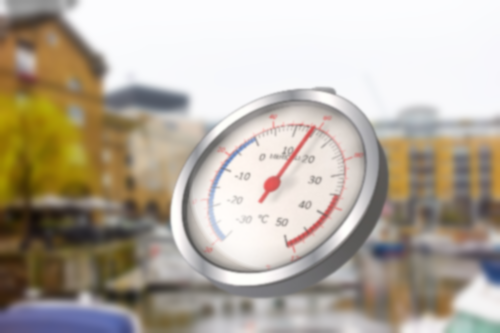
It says 15 °C
